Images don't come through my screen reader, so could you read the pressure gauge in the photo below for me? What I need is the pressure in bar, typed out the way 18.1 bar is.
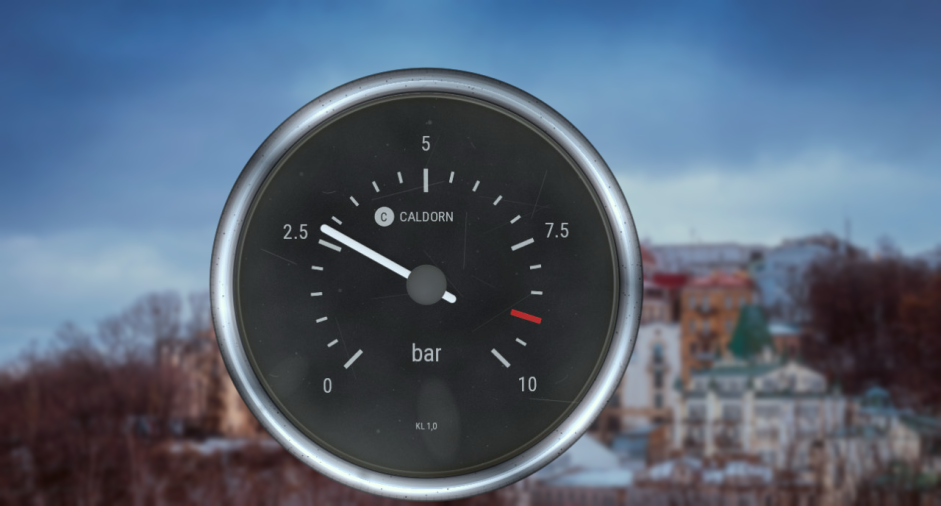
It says 2.75 bar
